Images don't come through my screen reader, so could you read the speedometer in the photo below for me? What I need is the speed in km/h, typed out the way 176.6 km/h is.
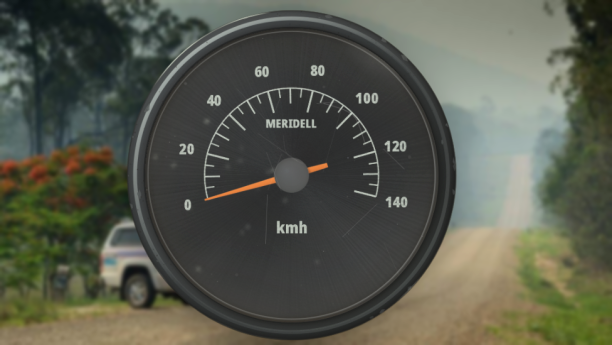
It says 0 km/h
